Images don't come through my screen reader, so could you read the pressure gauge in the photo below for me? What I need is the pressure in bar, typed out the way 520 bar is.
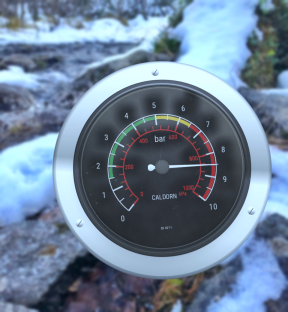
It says 8.5 bar
